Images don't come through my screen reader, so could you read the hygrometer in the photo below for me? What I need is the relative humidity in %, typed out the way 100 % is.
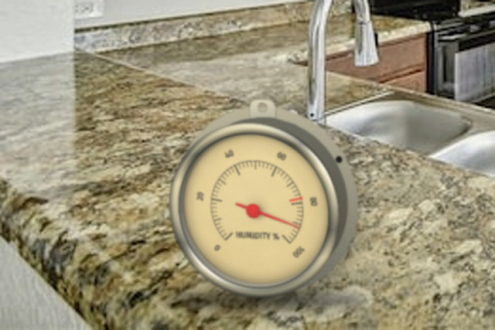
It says 90 %
